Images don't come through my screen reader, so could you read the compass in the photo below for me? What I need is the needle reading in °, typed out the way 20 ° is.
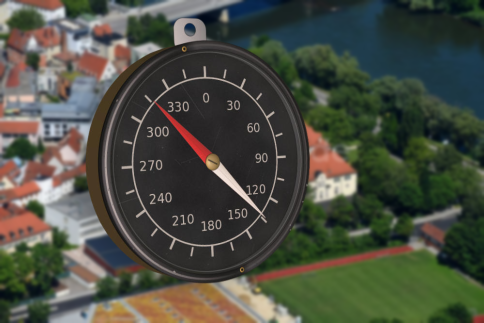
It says 315 °
